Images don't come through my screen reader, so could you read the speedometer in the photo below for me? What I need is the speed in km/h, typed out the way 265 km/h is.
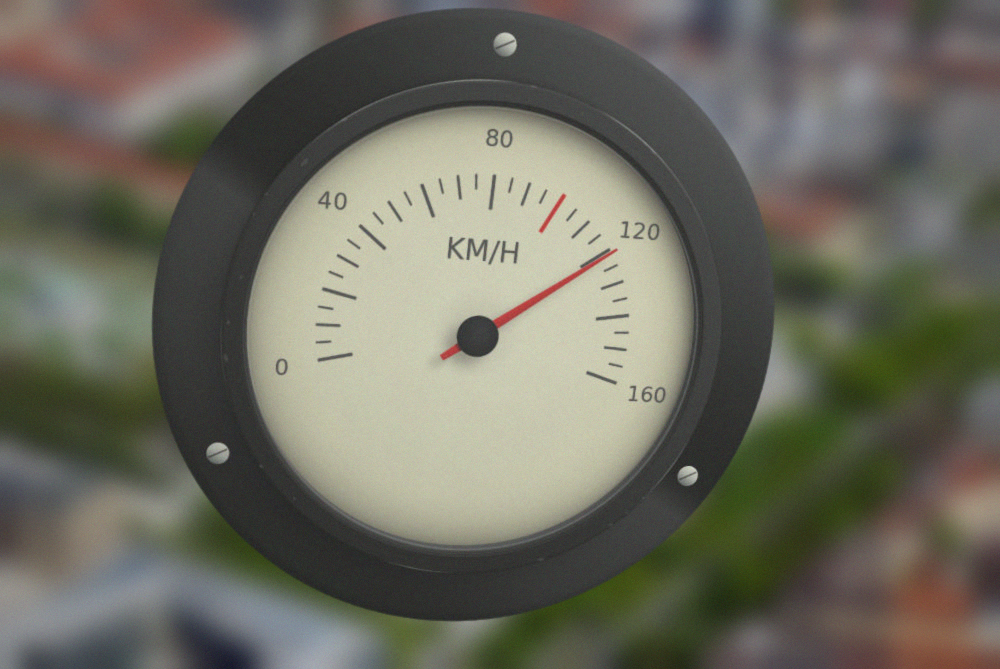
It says 120 km/h
